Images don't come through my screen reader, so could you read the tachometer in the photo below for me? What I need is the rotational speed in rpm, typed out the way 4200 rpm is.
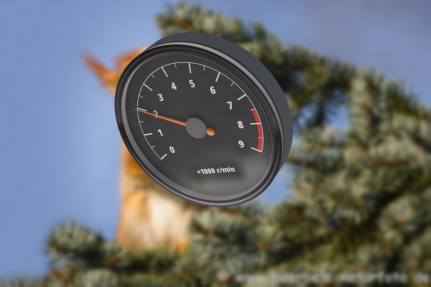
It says 2000 rpm
